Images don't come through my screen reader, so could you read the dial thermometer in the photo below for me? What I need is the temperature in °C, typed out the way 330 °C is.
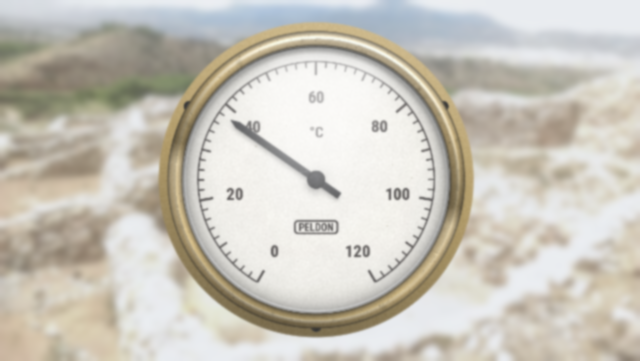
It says 38 °C
